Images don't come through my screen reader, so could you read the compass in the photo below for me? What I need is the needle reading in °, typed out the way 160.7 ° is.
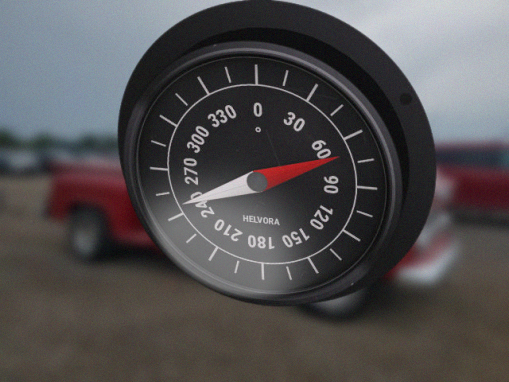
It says 67.5 °
